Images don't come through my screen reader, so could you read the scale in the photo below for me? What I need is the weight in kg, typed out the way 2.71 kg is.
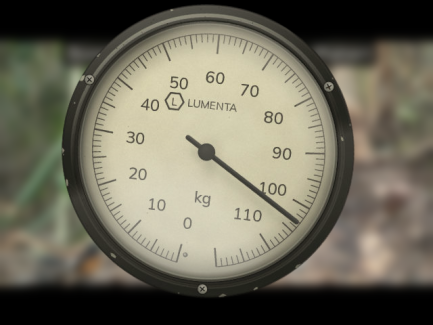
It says 103 kg
